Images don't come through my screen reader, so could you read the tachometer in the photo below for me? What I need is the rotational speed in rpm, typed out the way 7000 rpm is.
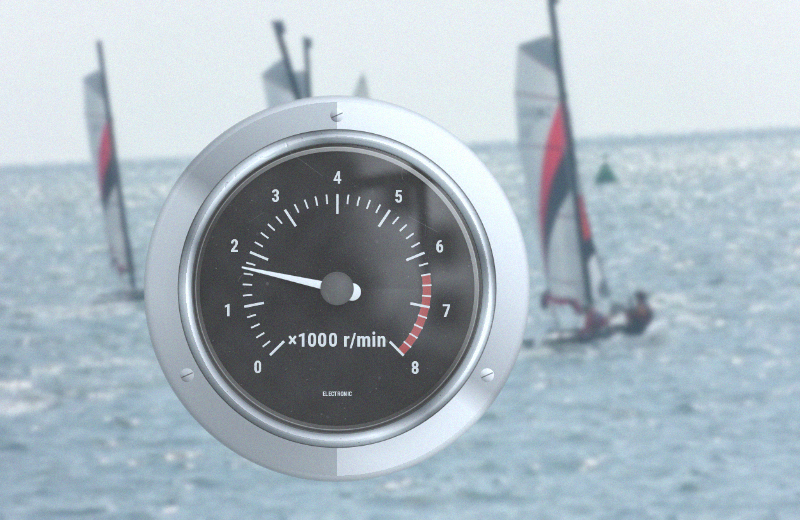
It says 1700 rpm
